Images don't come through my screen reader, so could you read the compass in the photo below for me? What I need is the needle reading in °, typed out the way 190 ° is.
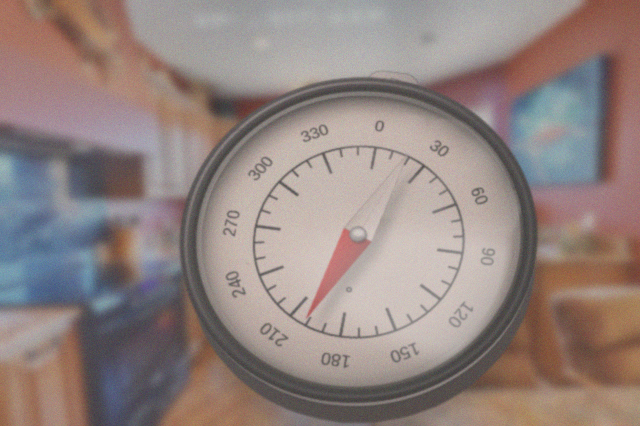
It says 200 °
